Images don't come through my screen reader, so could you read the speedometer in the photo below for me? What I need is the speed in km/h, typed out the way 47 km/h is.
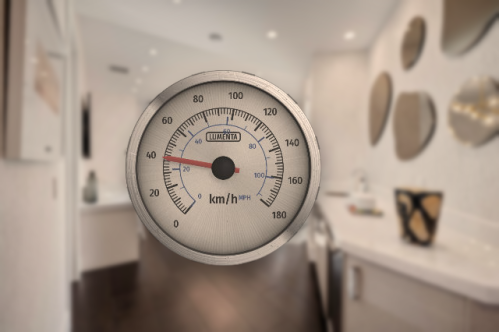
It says 40 km/h
